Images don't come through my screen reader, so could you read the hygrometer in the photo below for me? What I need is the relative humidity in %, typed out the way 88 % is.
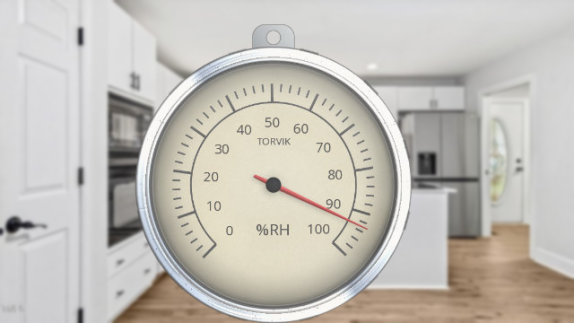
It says 93 %
